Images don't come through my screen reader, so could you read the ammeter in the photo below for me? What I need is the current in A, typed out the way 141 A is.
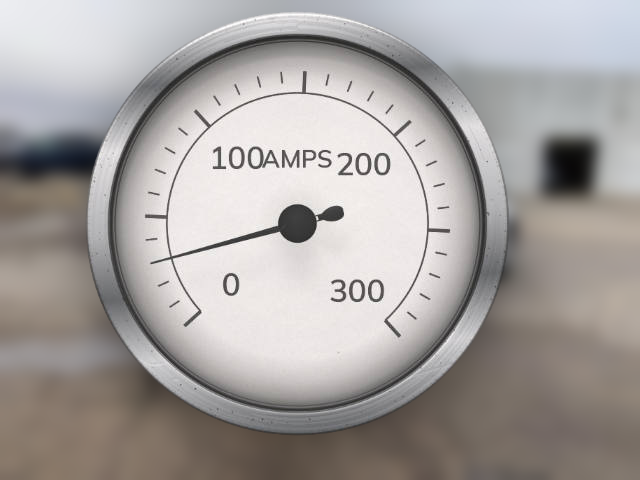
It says 30 A
